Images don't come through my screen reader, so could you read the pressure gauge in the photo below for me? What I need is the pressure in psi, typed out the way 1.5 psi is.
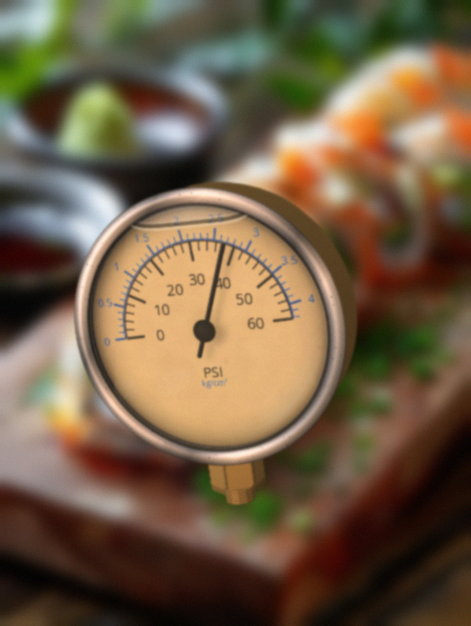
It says 38 psi
